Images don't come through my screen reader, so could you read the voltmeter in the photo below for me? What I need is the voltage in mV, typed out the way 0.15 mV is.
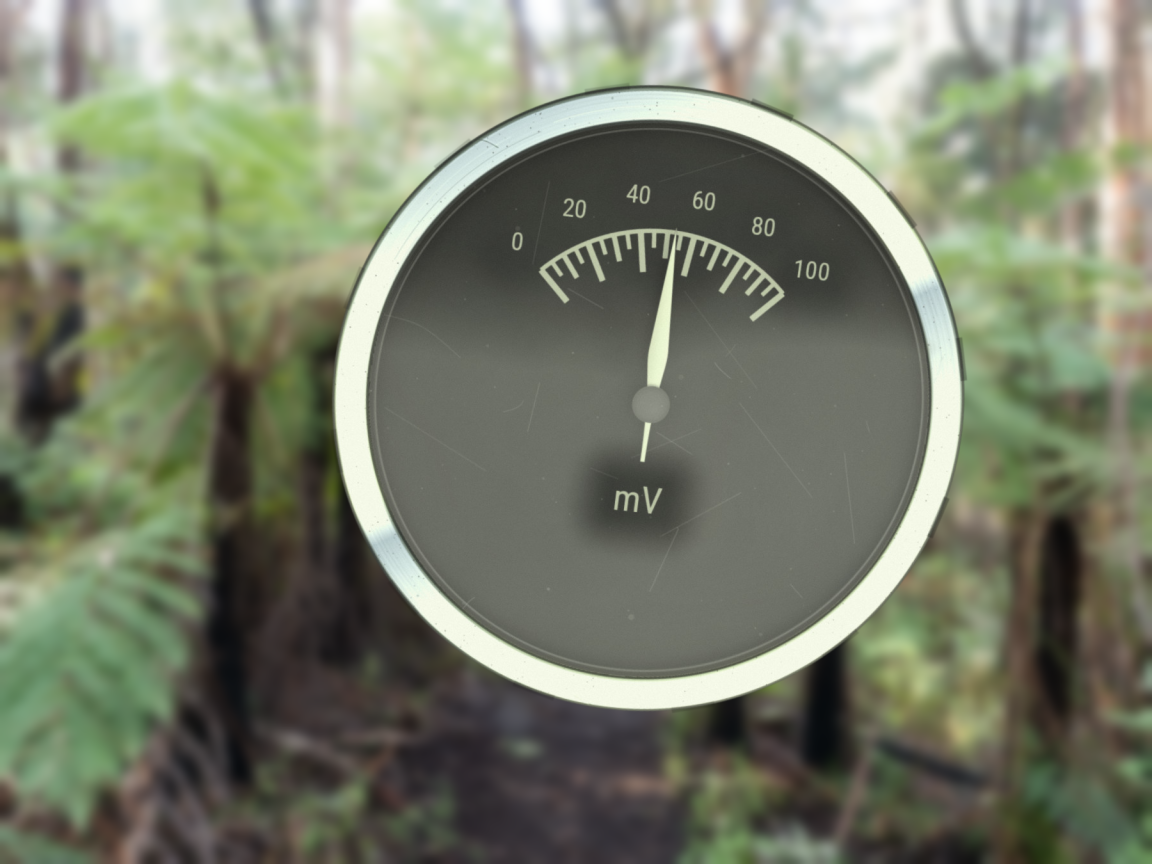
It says 52.5 mV
